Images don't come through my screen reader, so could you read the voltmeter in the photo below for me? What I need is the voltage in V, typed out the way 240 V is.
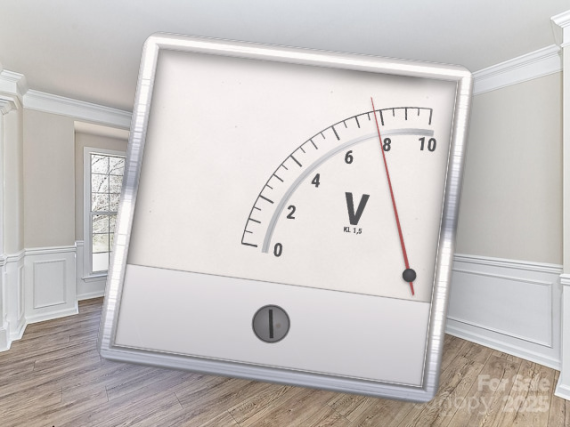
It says 7.75 V
